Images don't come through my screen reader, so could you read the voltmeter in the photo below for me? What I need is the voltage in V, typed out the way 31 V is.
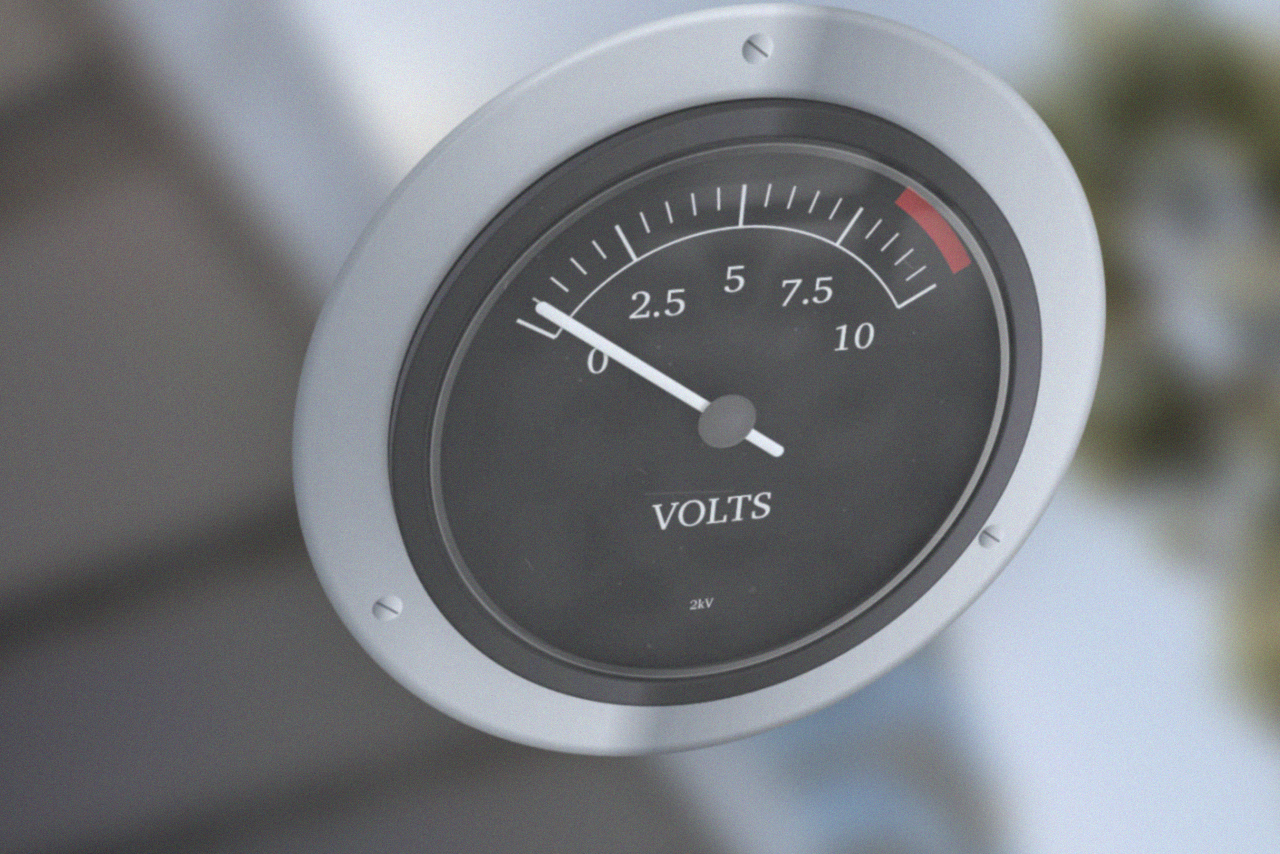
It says 0.5 V
